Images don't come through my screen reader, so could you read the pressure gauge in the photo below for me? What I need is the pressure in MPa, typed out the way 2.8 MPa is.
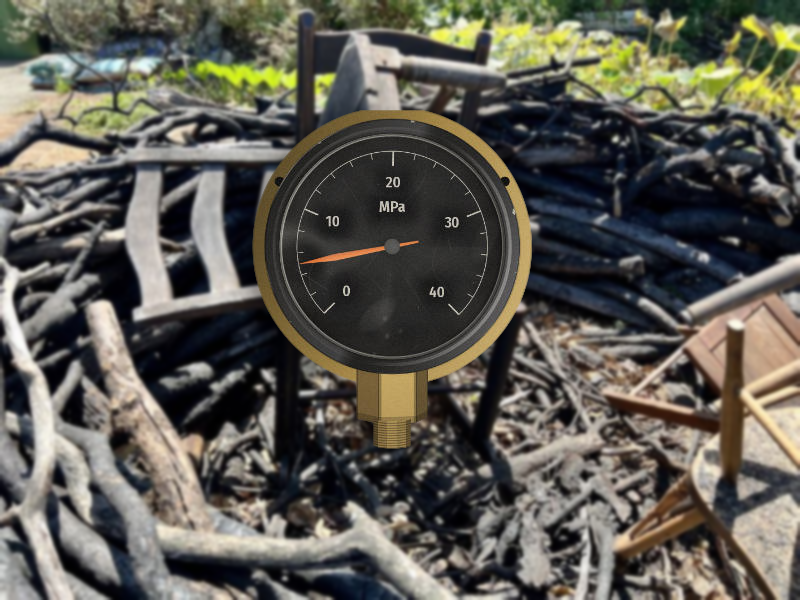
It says 5 MPa
